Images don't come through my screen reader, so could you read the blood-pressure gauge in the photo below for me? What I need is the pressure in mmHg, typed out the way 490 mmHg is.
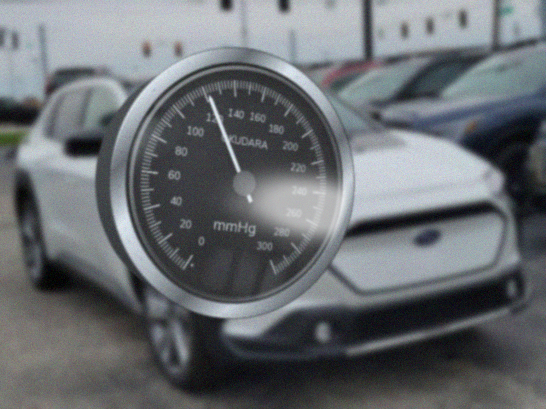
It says 120 mmHg
